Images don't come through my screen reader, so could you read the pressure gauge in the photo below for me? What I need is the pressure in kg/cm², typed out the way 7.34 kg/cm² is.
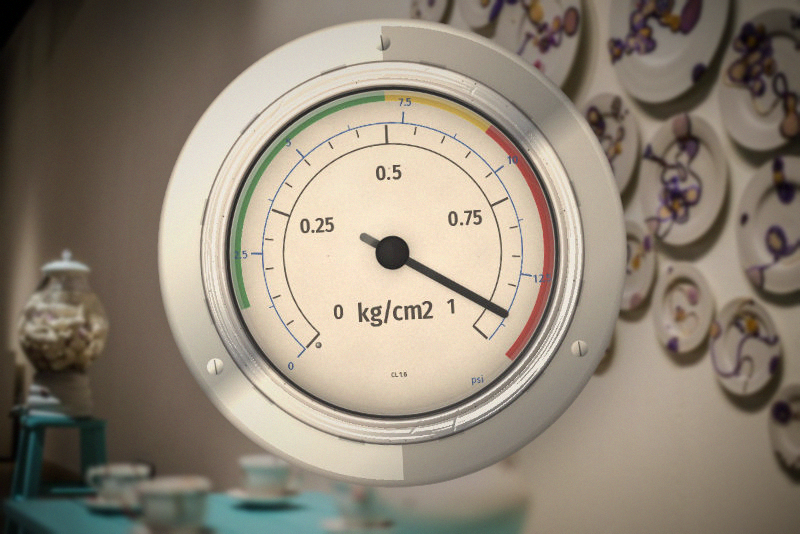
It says 0.95 kg/cm²
